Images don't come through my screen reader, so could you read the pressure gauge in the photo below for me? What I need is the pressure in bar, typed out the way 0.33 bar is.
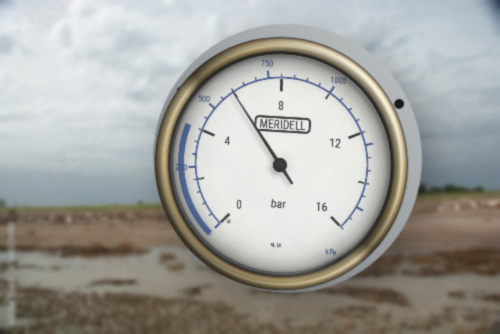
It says 6 bar
